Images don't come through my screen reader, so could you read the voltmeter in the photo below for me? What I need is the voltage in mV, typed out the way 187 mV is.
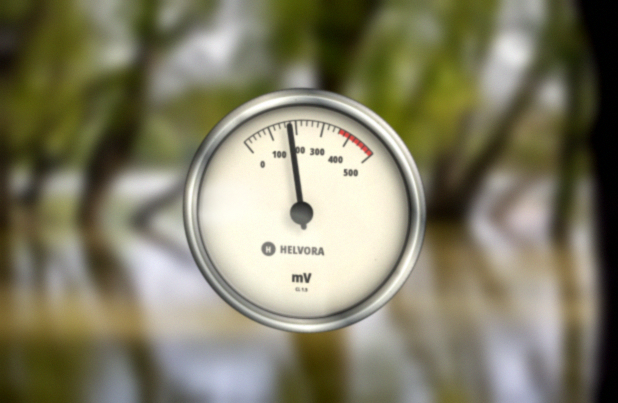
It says 180 mV
